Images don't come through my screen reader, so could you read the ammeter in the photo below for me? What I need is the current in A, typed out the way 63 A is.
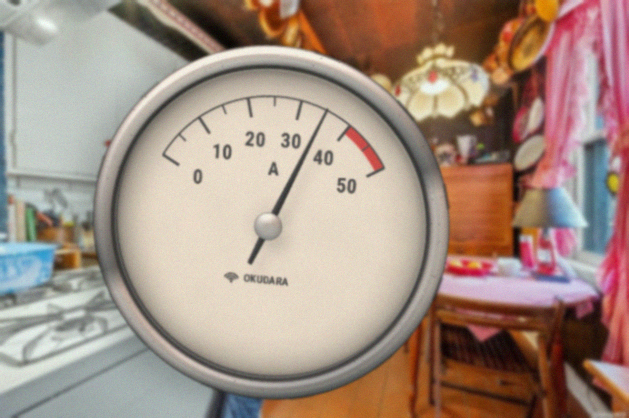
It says 35 A
